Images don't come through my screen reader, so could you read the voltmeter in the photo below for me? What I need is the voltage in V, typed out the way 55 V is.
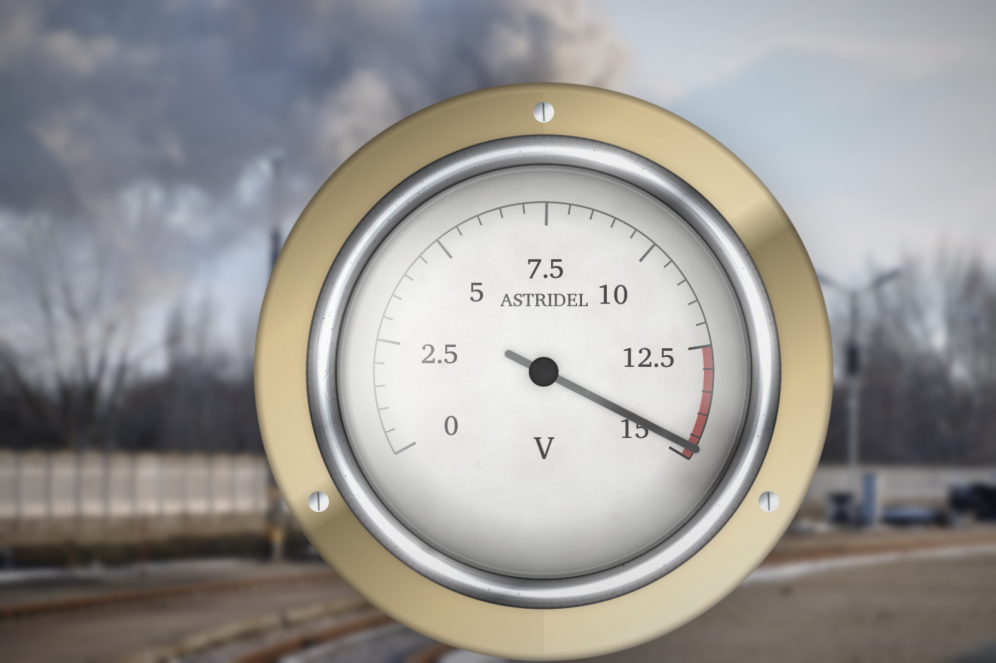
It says 14.75 V
